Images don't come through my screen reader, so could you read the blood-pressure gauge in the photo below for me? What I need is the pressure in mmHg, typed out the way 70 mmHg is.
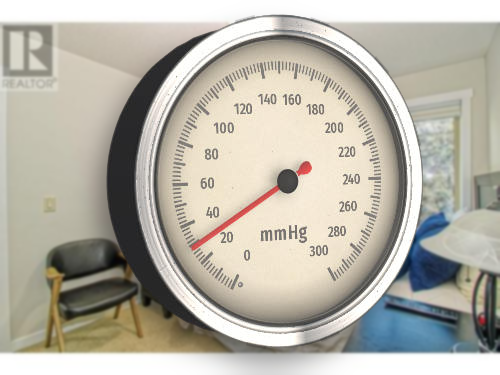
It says 30 mmHg
